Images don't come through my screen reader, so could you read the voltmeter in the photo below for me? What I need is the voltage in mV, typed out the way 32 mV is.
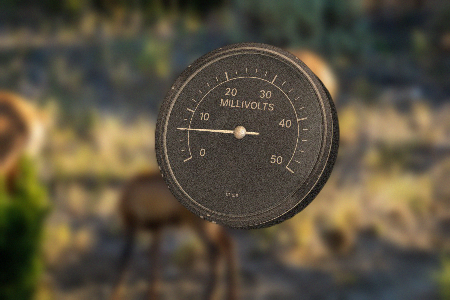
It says 6 mV
